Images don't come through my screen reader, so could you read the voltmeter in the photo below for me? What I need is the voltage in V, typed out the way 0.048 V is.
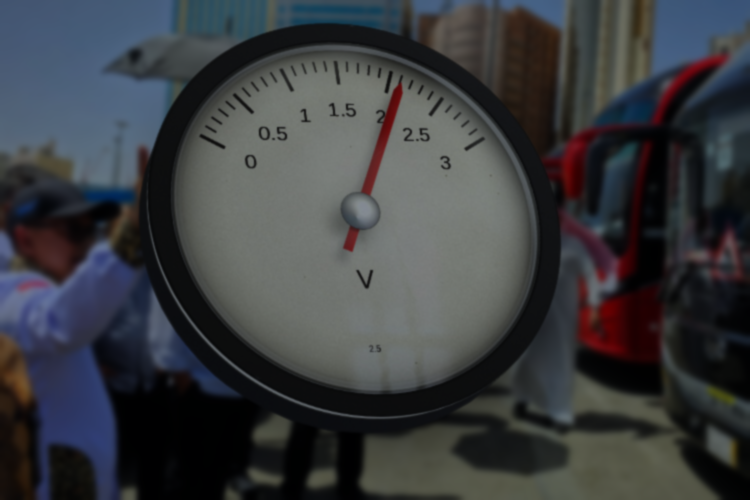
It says 2.1 V
